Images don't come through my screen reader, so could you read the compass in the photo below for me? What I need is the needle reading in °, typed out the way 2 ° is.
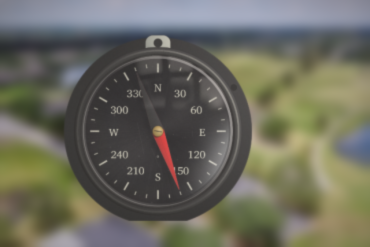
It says 160 °
